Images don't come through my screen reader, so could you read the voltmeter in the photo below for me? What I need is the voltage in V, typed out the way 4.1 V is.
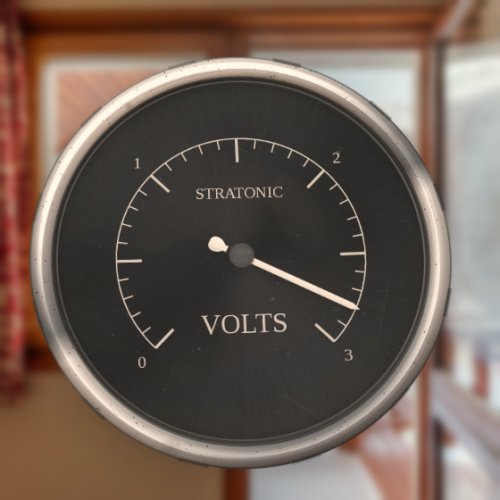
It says 2.8 V
